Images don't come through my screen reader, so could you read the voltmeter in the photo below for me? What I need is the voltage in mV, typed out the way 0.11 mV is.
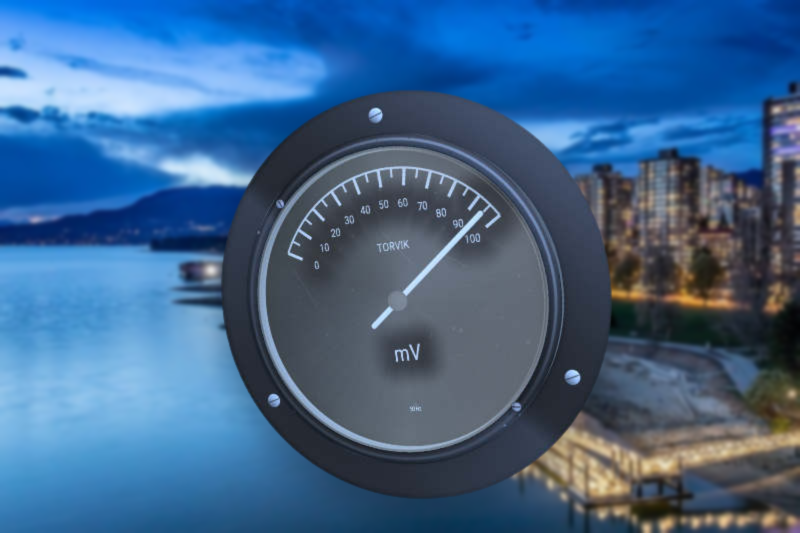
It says 95 mV
